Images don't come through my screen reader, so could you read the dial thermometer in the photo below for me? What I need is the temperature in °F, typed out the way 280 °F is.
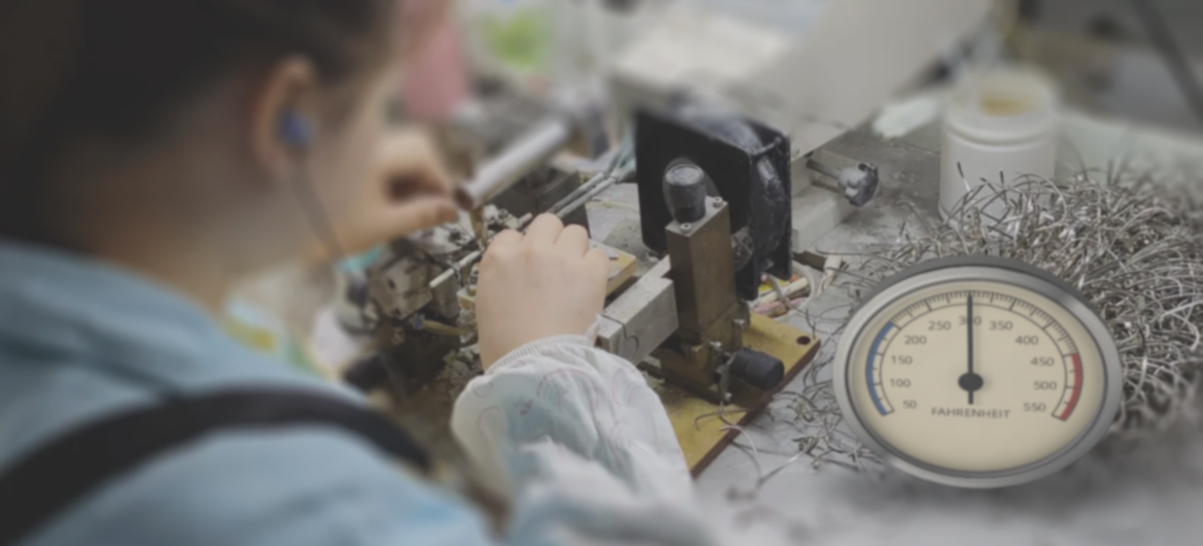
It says 300 °F
